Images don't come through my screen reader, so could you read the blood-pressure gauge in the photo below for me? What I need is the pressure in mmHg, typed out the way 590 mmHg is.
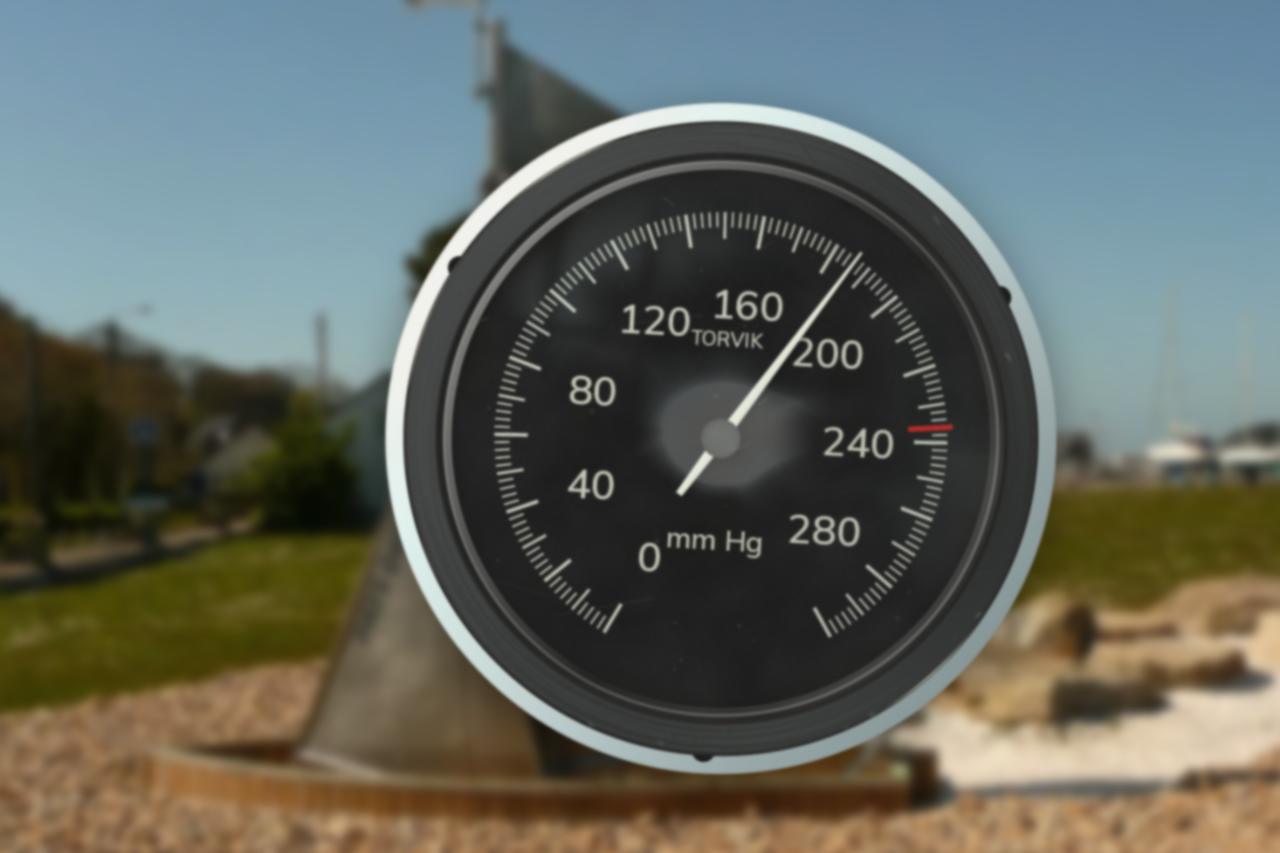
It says 186 mmHg
